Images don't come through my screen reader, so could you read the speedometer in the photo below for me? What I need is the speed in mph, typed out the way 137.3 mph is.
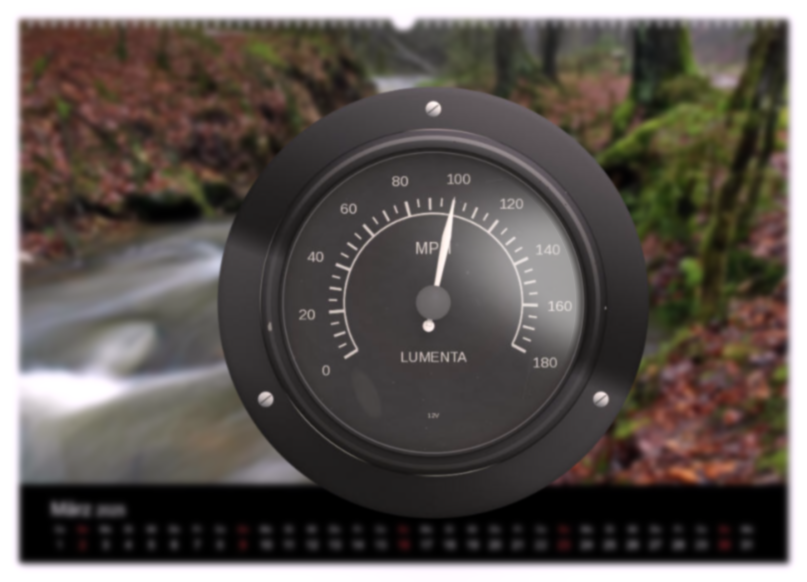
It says 100 mph
